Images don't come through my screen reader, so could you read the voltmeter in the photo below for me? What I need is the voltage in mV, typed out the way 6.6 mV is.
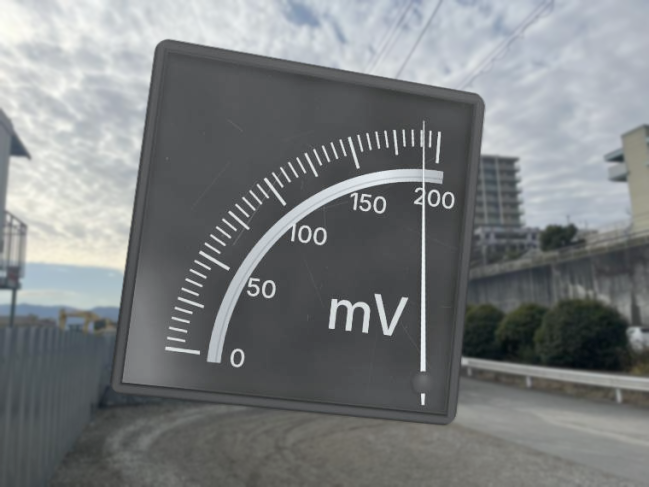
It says 190 mV
